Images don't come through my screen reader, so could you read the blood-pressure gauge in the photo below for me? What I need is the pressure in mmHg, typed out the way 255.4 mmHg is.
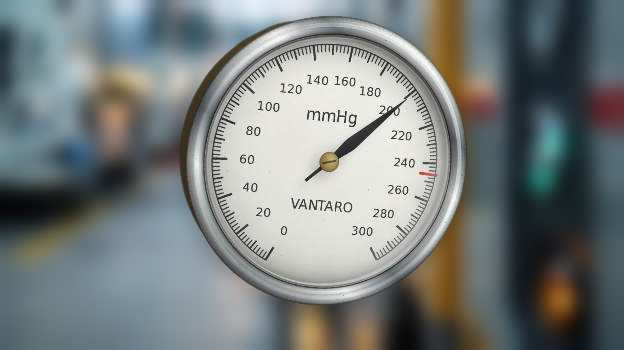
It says 200 mmHg
